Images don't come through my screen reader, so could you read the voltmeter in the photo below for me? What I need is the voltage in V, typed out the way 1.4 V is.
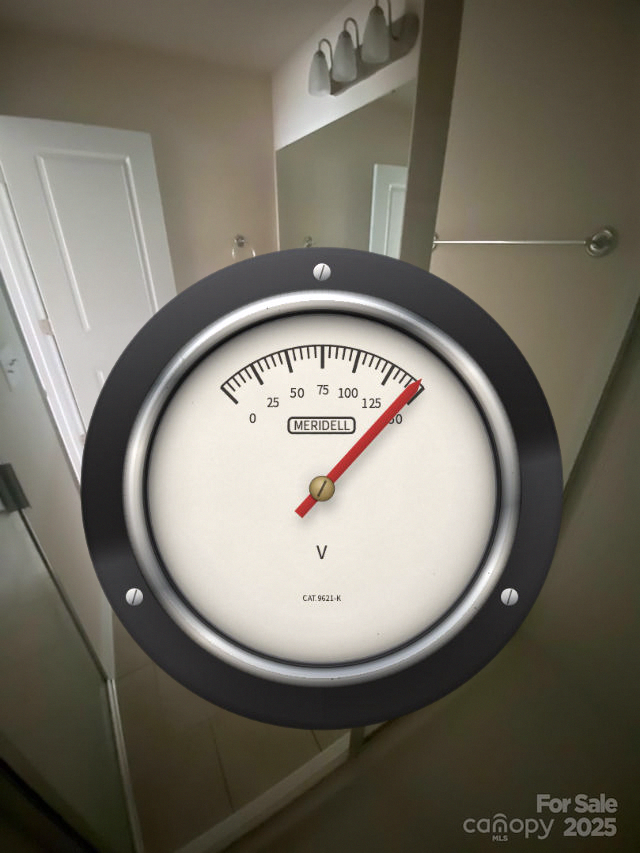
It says 145 V
